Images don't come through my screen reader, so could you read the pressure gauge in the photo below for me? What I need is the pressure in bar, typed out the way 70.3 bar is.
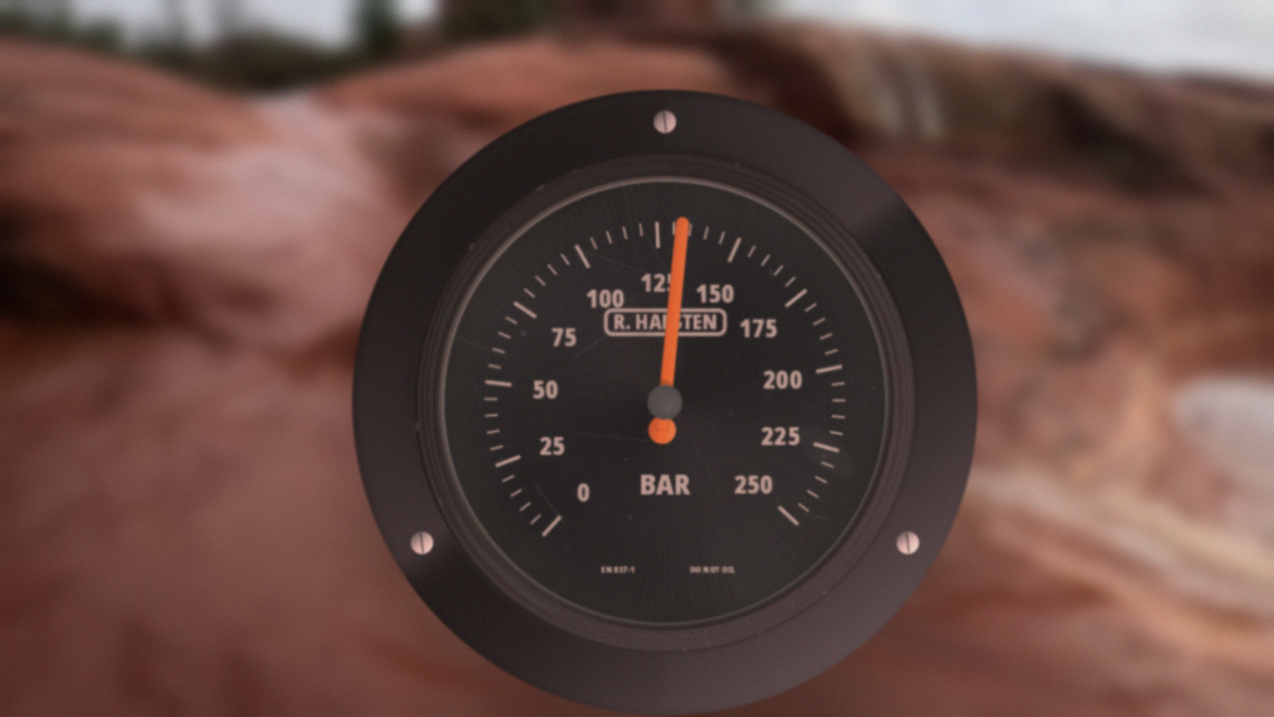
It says 132.5 bar
